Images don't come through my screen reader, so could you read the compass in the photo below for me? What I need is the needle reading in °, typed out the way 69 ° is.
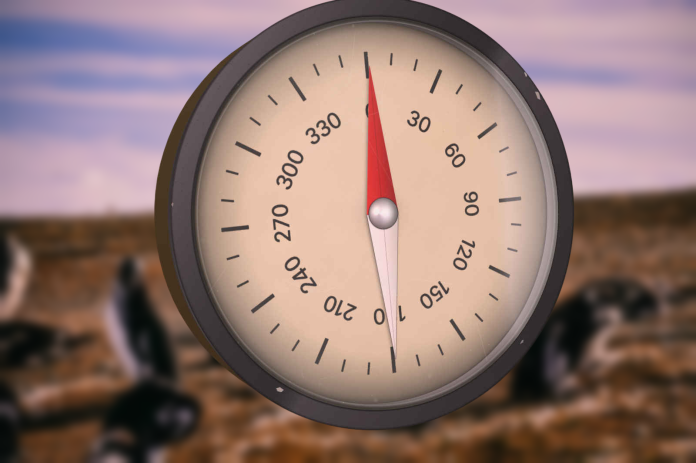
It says 0 °
